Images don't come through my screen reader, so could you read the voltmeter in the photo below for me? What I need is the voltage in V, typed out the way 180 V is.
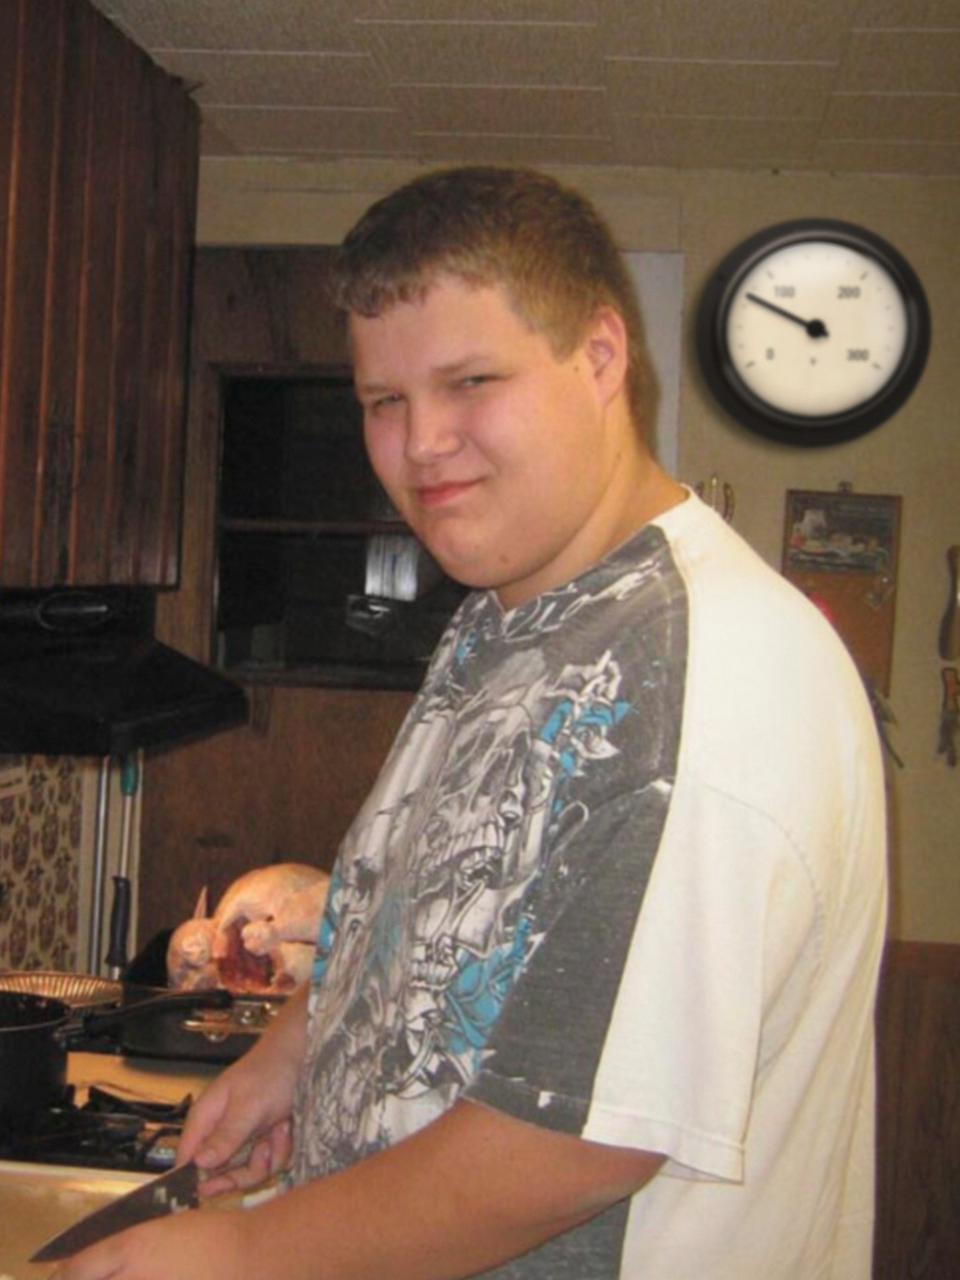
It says 70 V
